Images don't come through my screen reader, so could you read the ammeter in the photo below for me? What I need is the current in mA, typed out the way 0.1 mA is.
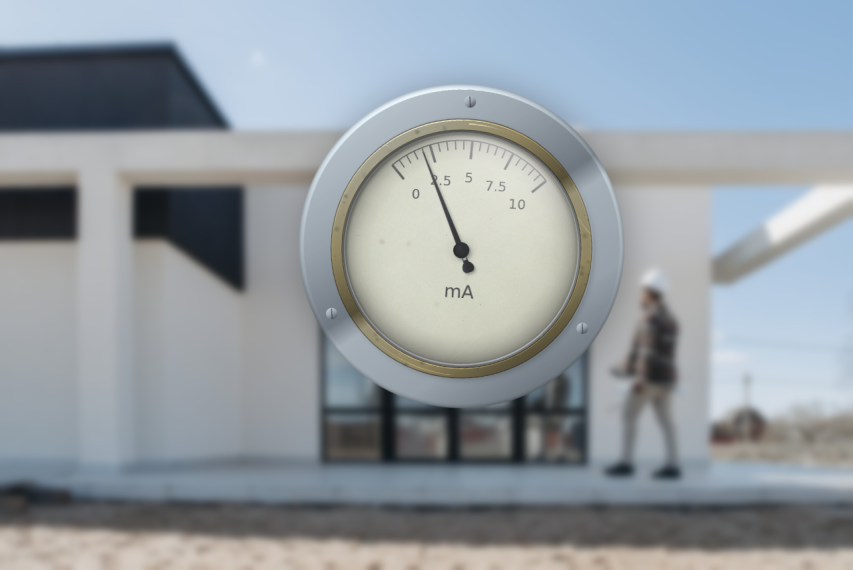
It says 2 mA
